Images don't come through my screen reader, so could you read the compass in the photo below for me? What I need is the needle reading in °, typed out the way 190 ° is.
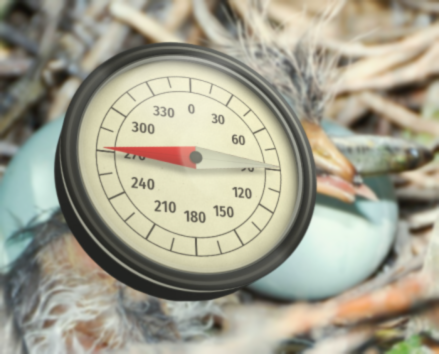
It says 270 °
